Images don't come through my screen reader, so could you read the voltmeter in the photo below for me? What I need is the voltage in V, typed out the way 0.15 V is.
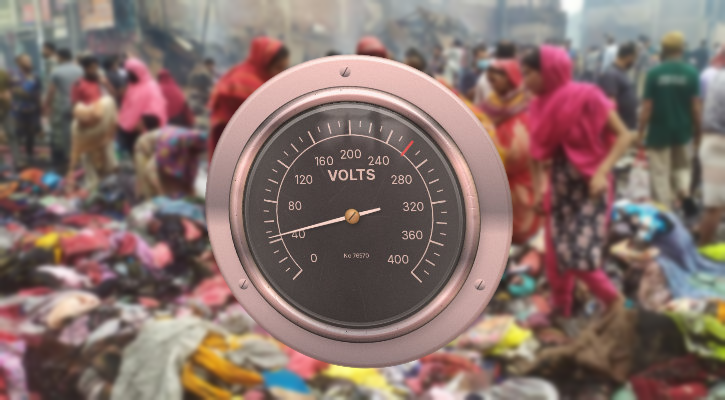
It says 45 V
